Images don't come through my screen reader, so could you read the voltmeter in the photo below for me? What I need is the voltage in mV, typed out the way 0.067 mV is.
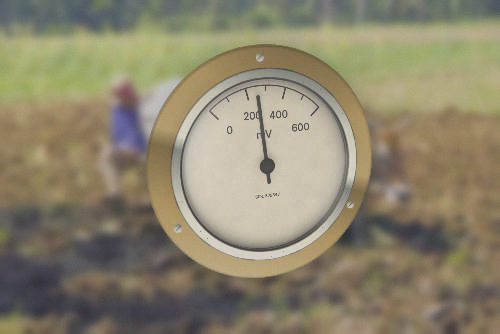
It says 250 mV
